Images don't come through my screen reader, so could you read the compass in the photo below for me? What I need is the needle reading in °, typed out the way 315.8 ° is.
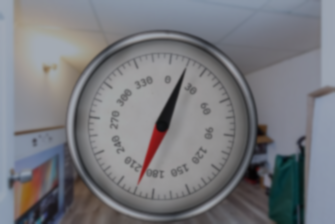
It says 195 °
